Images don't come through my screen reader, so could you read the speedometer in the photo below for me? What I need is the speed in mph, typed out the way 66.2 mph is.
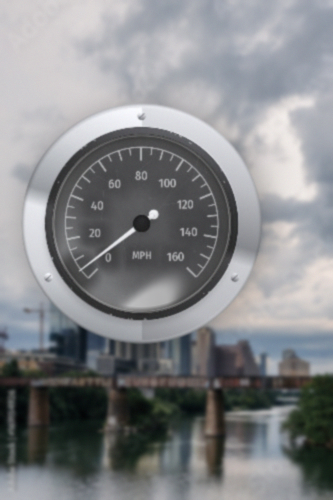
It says 5 mph
